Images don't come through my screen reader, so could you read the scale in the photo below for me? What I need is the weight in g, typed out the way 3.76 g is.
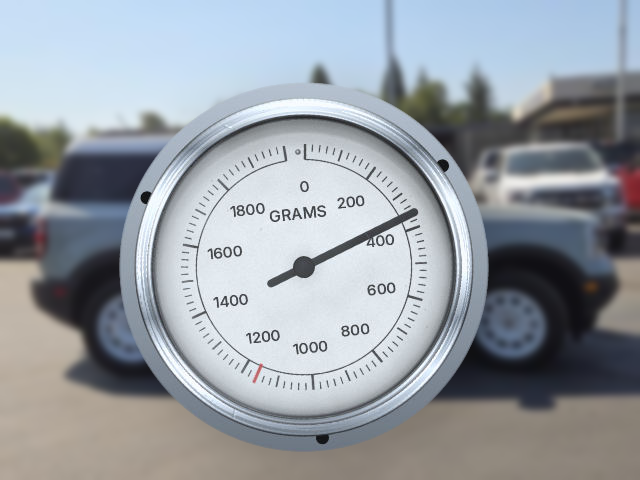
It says 360 g
